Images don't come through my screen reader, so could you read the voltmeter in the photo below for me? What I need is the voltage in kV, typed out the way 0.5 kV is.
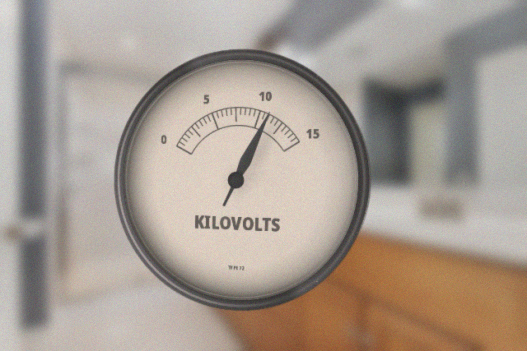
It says 11 kV
